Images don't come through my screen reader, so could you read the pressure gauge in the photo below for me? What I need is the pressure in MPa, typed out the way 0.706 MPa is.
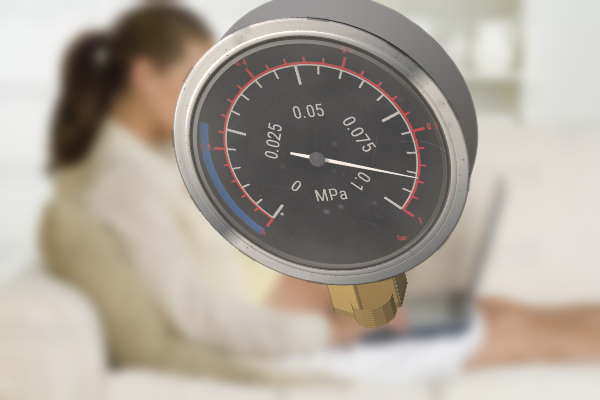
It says 0.09 MPa
